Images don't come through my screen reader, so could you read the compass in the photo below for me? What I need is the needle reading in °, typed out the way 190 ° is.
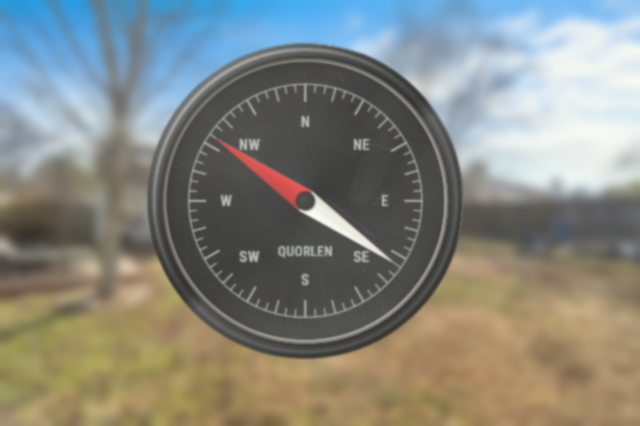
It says 305 °
